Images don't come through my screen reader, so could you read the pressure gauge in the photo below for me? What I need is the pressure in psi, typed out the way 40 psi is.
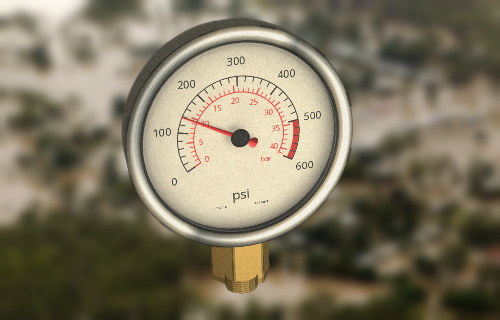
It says 140 psi
